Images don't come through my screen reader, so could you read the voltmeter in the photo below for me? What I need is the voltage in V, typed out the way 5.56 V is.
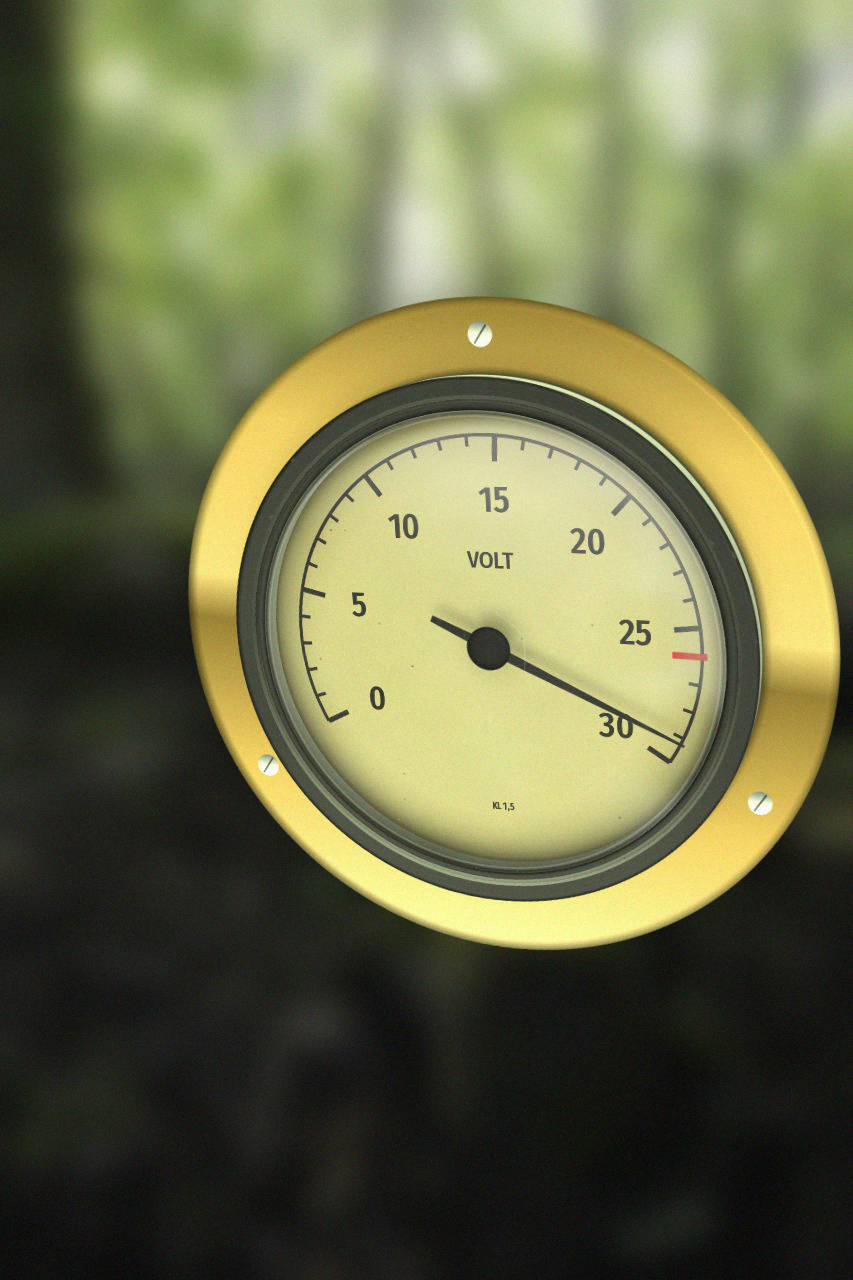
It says 29 V
